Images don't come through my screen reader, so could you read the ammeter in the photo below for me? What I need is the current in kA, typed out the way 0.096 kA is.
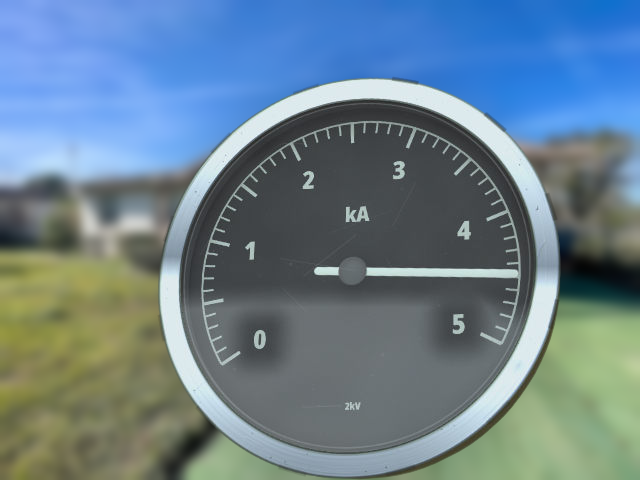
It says 4.5 kA
